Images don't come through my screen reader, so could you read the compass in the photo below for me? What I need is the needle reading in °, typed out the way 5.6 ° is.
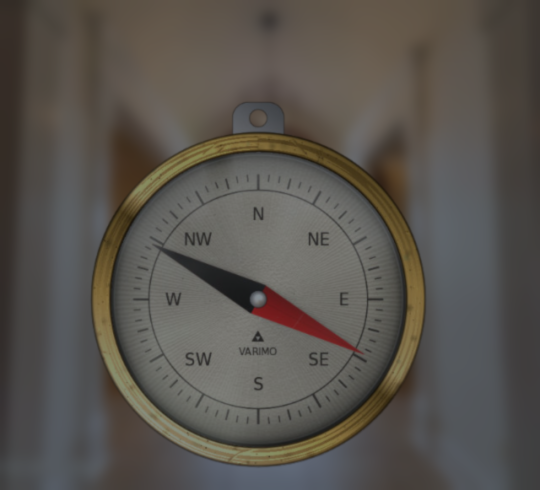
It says 117.5 °
